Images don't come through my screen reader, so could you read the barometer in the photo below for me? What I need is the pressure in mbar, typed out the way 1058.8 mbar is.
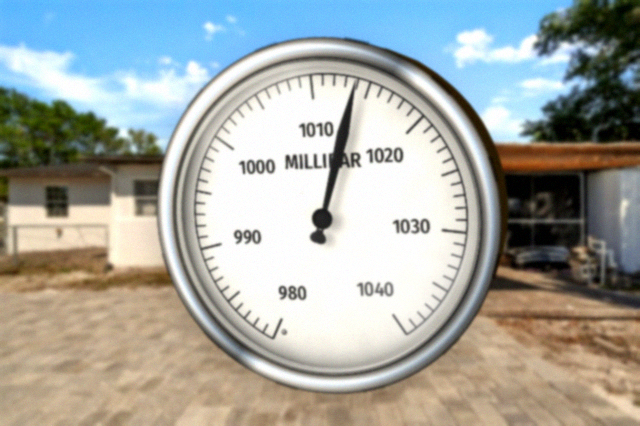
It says 1014 mbar
